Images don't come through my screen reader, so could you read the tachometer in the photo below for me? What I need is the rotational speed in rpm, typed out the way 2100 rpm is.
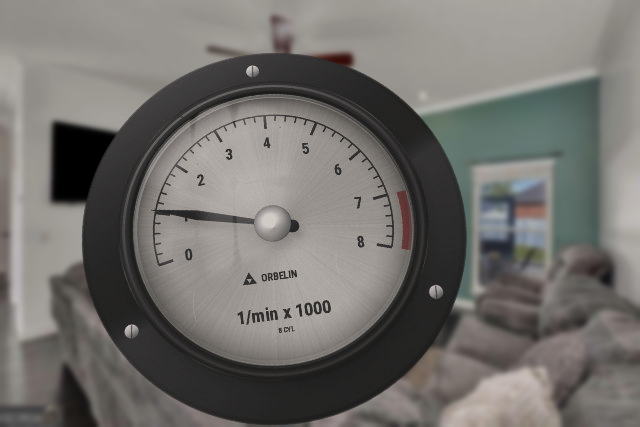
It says 1000 rpm
